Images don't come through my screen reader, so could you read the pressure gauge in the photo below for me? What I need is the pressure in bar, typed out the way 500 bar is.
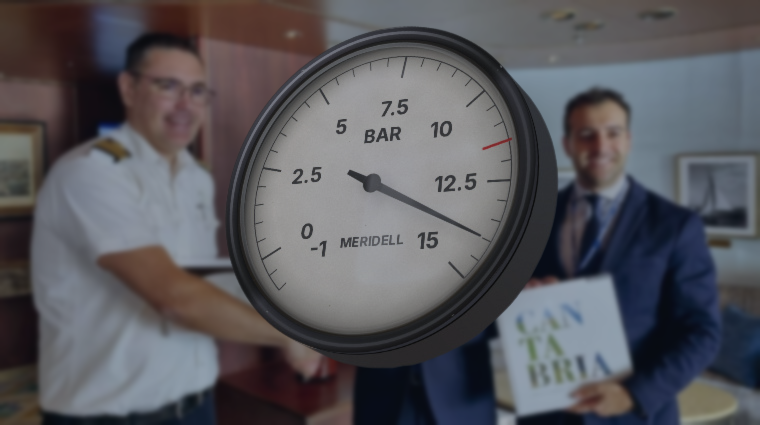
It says 14 bar
